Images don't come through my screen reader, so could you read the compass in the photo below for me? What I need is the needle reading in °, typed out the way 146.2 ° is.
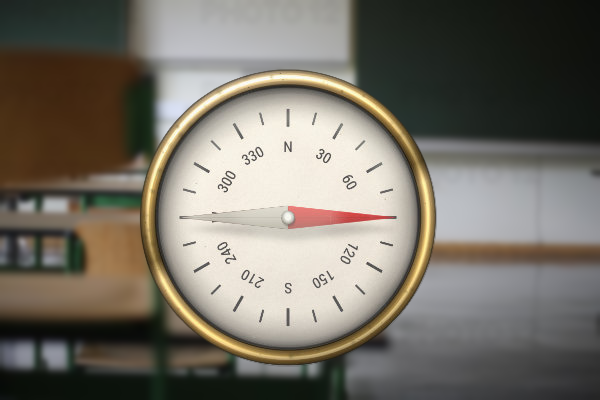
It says 90 °
